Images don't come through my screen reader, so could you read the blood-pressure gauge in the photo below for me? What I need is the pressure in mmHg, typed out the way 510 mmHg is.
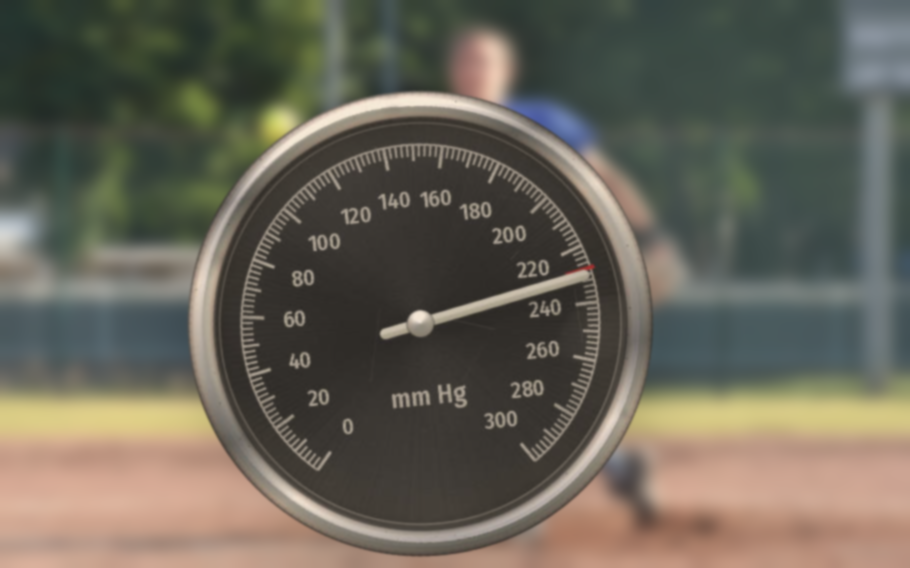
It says 230 mmHg
